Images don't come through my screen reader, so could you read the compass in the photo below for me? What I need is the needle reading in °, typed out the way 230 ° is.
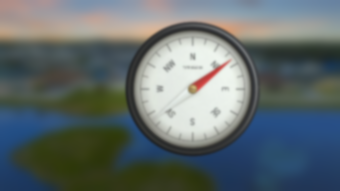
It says 52.5 °
